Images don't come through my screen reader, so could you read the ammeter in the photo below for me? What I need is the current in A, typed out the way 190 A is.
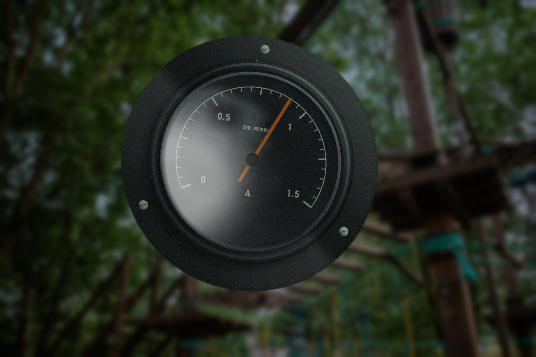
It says 0.9 A
